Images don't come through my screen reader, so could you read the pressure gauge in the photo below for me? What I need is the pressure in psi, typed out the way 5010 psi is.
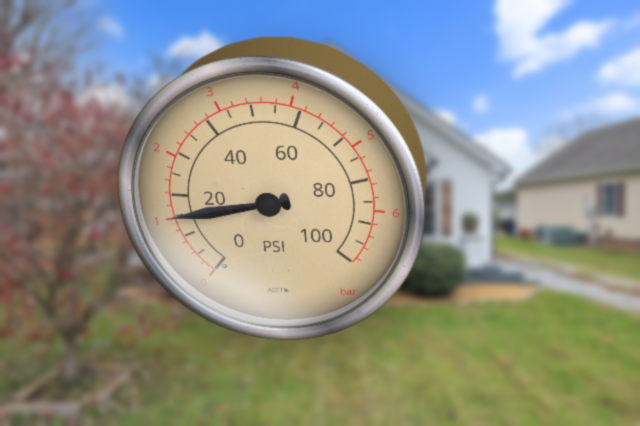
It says 15 psi
